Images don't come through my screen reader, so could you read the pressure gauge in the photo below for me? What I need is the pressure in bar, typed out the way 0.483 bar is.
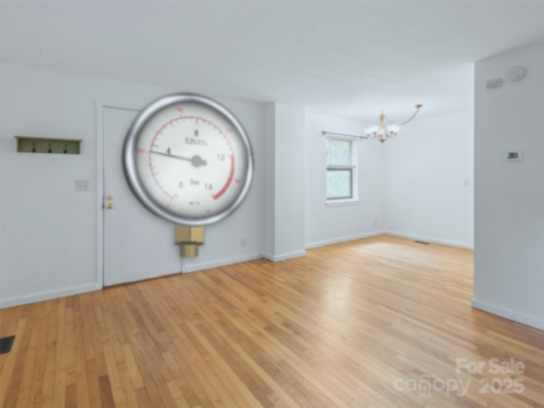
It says 3.5 bar
